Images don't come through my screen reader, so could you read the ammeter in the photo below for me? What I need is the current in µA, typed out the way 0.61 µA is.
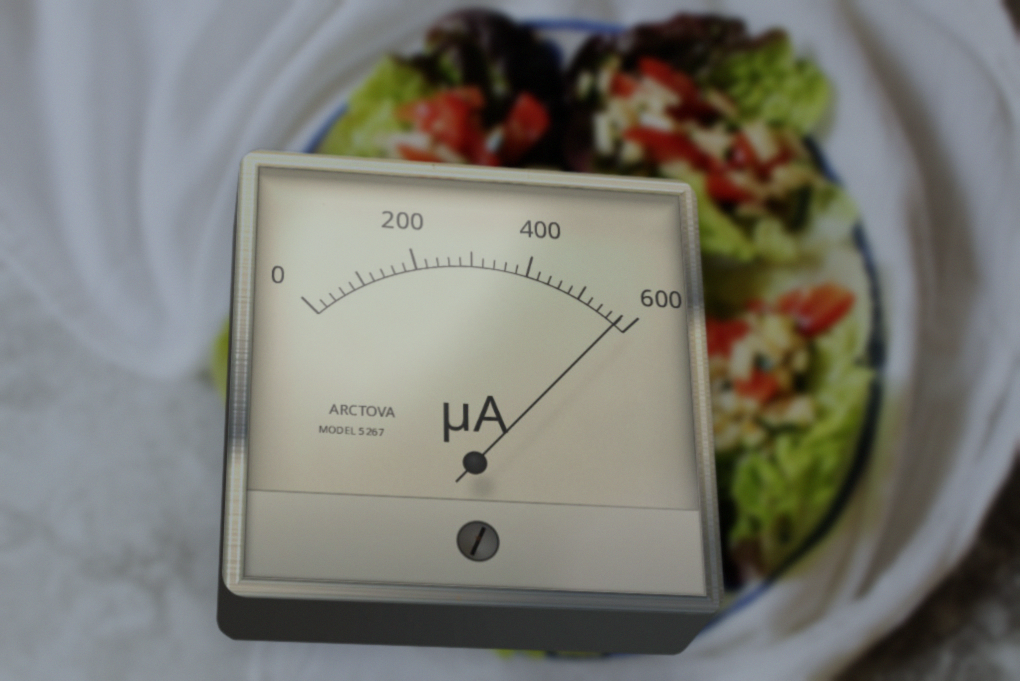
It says 580 µA
